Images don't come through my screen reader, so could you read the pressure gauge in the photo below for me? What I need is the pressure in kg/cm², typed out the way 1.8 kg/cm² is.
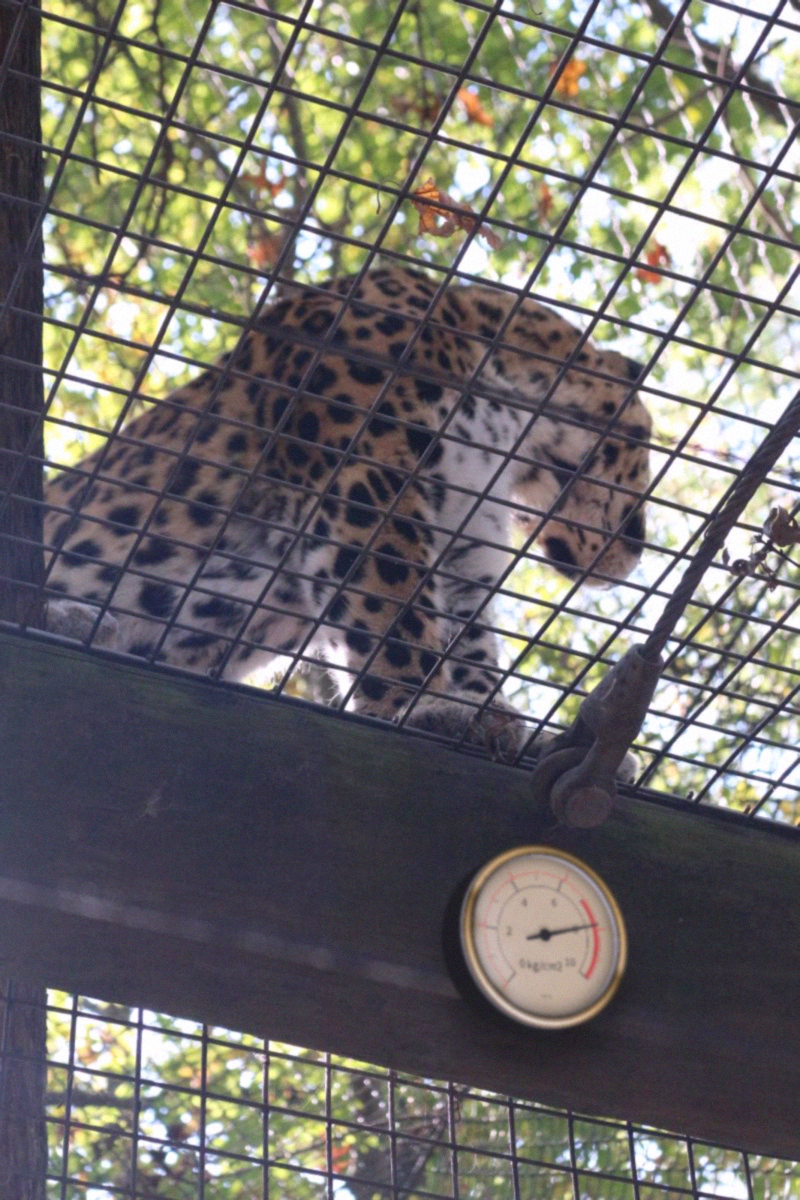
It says 8 kg/cm²
